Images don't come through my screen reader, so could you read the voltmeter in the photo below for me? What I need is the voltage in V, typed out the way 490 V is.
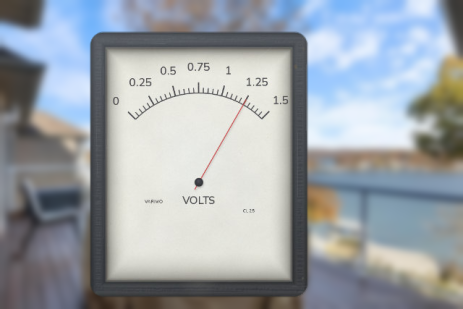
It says 1.25 V
